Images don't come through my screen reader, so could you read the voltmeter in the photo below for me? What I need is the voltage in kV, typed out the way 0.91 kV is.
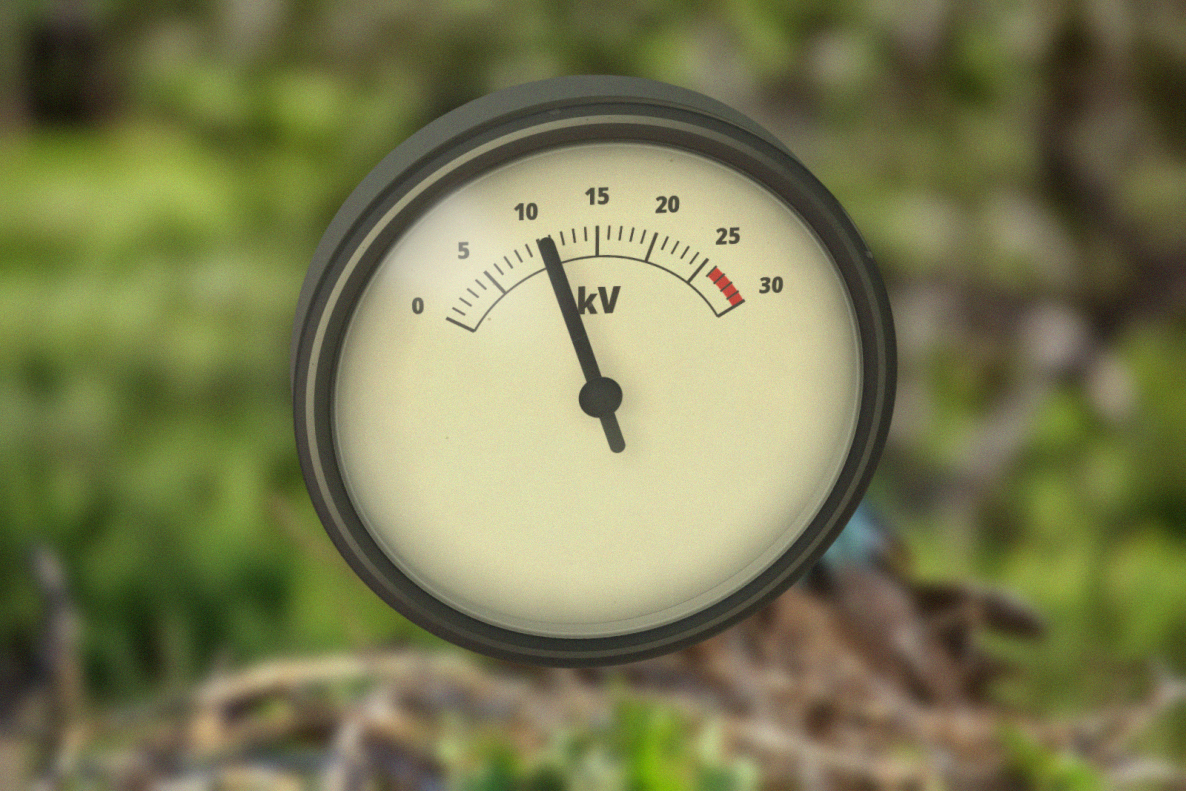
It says 10.5 kV
